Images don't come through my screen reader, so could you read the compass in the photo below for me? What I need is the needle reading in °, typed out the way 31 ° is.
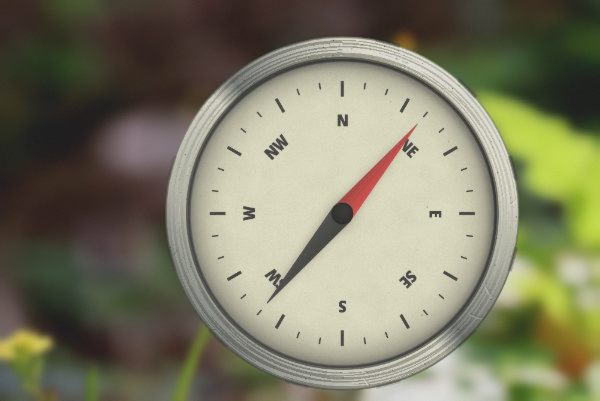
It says 40 °
